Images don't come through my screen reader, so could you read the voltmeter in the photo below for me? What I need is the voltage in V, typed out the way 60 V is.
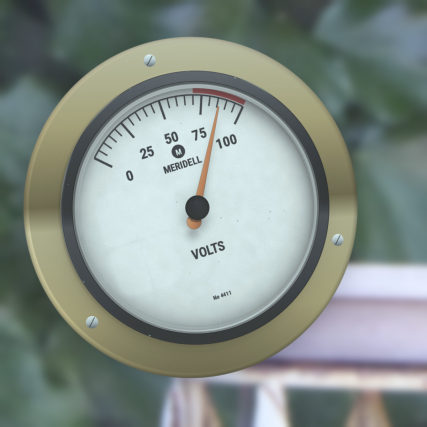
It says 85 V
